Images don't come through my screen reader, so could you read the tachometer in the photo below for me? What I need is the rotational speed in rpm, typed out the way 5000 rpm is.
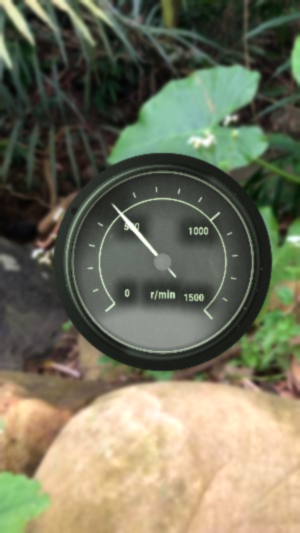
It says 500 rpm
